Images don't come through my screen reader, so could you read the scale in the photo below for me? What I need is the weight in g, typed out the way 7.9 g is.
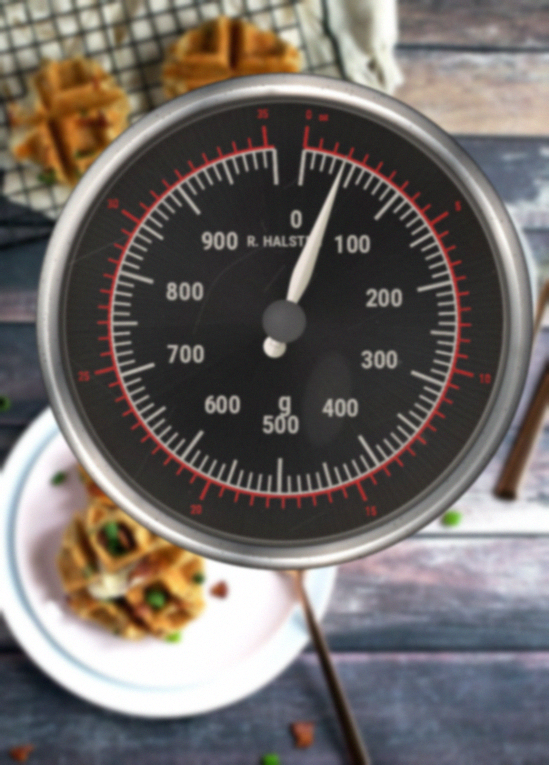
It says 40 g
